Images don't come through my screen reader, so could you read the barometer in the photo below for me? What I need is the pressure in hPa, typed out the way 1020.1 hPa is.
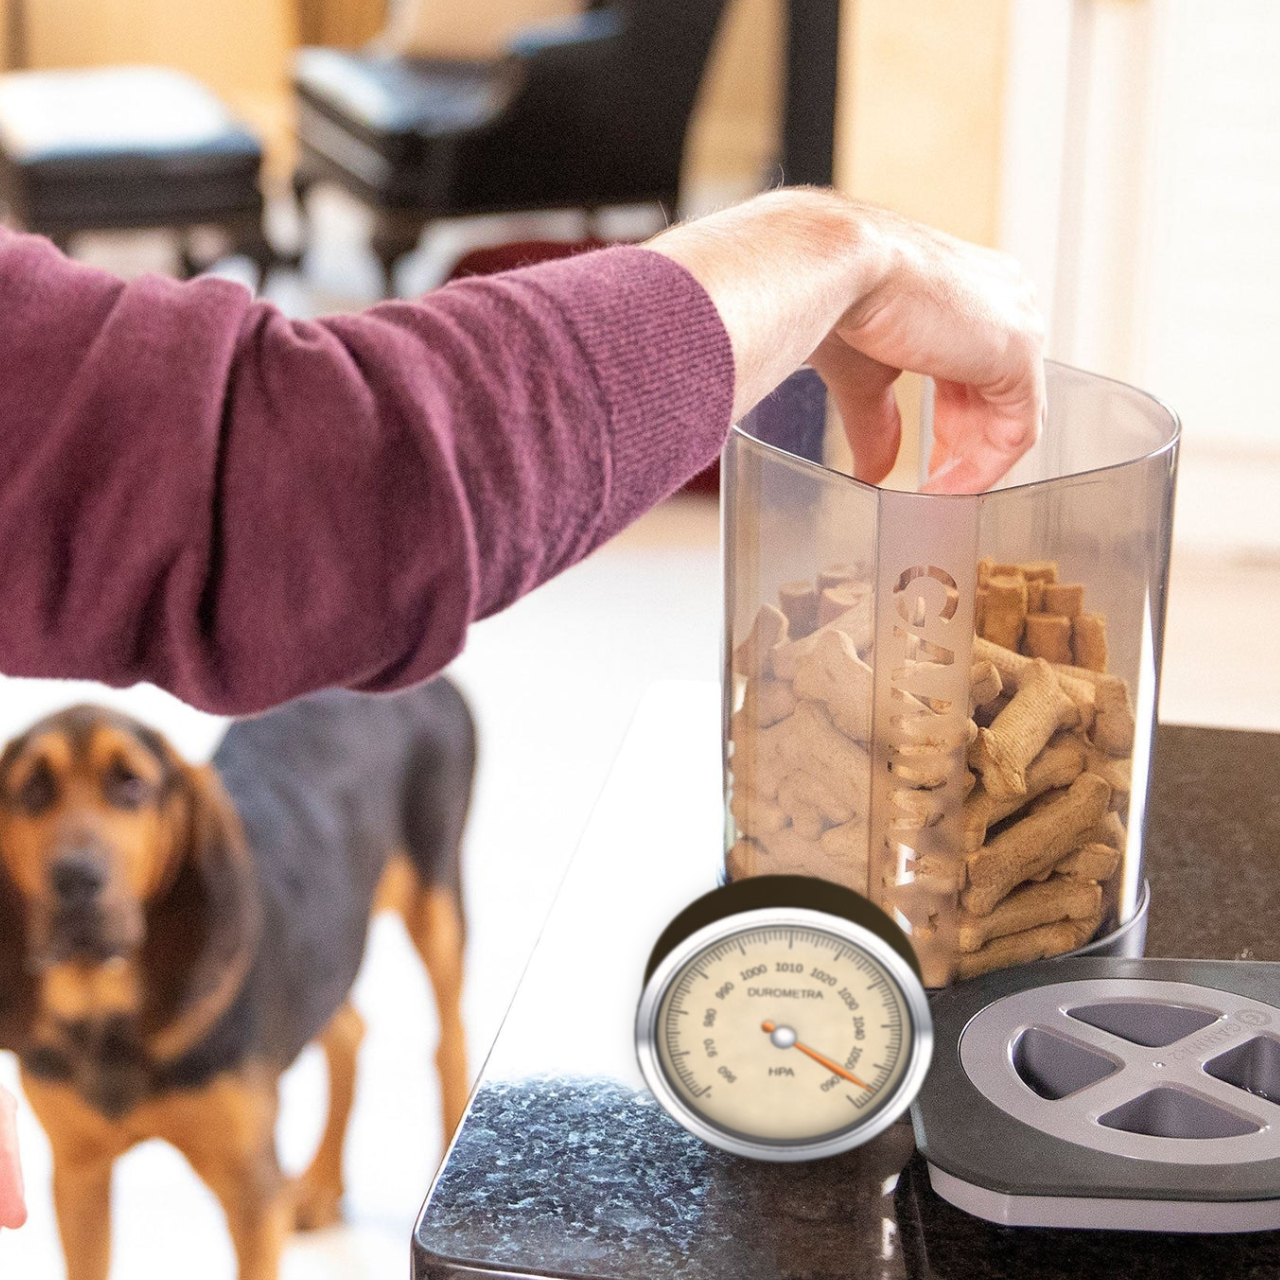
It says 1055 hPa
